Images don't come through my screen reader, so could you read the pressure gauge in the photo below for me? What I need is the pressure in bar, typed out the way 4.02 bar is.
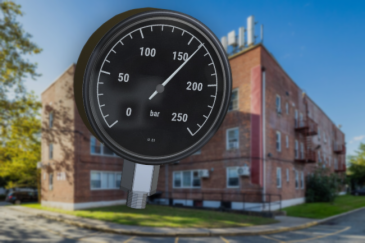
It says 160 bar
